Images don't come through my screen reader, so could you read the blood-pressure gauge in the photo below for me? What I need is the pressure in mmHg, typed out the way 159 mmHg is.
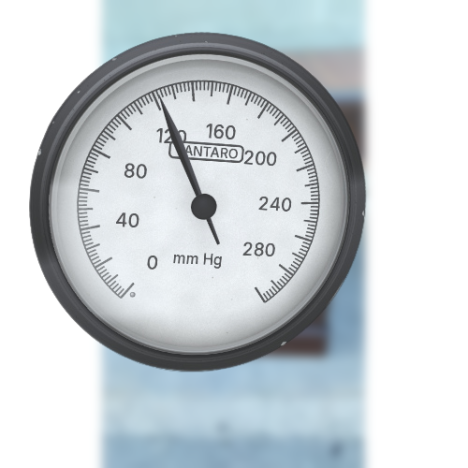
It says 122 mmHg
